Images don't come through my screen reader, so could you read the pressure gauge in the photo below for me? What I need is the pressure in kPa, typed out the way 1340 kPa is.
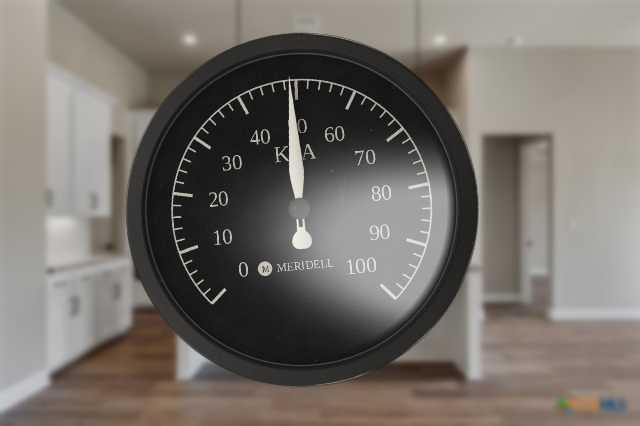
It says 49 kPa
